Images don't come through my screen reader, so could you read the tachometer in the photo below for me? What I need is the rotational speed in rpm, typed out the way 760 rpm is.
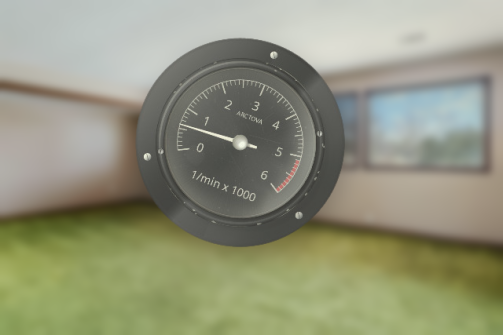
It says 600 rpm
